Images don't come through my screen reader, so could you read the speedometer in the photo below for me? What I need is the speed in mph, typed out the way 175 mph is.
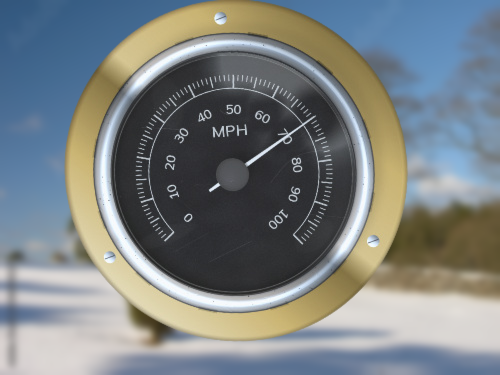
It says 70 mph
